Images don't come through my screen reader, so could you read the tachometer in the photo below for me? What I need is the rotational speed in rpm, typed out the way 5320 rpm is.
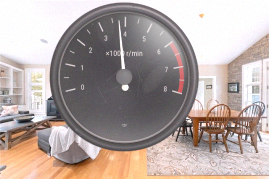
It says 3750 rpm
